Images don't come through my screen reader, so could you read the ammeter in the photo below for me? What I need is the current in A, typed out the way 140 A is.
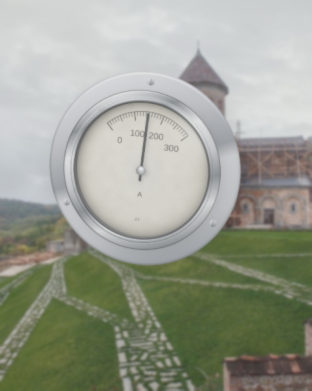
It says 150 A
